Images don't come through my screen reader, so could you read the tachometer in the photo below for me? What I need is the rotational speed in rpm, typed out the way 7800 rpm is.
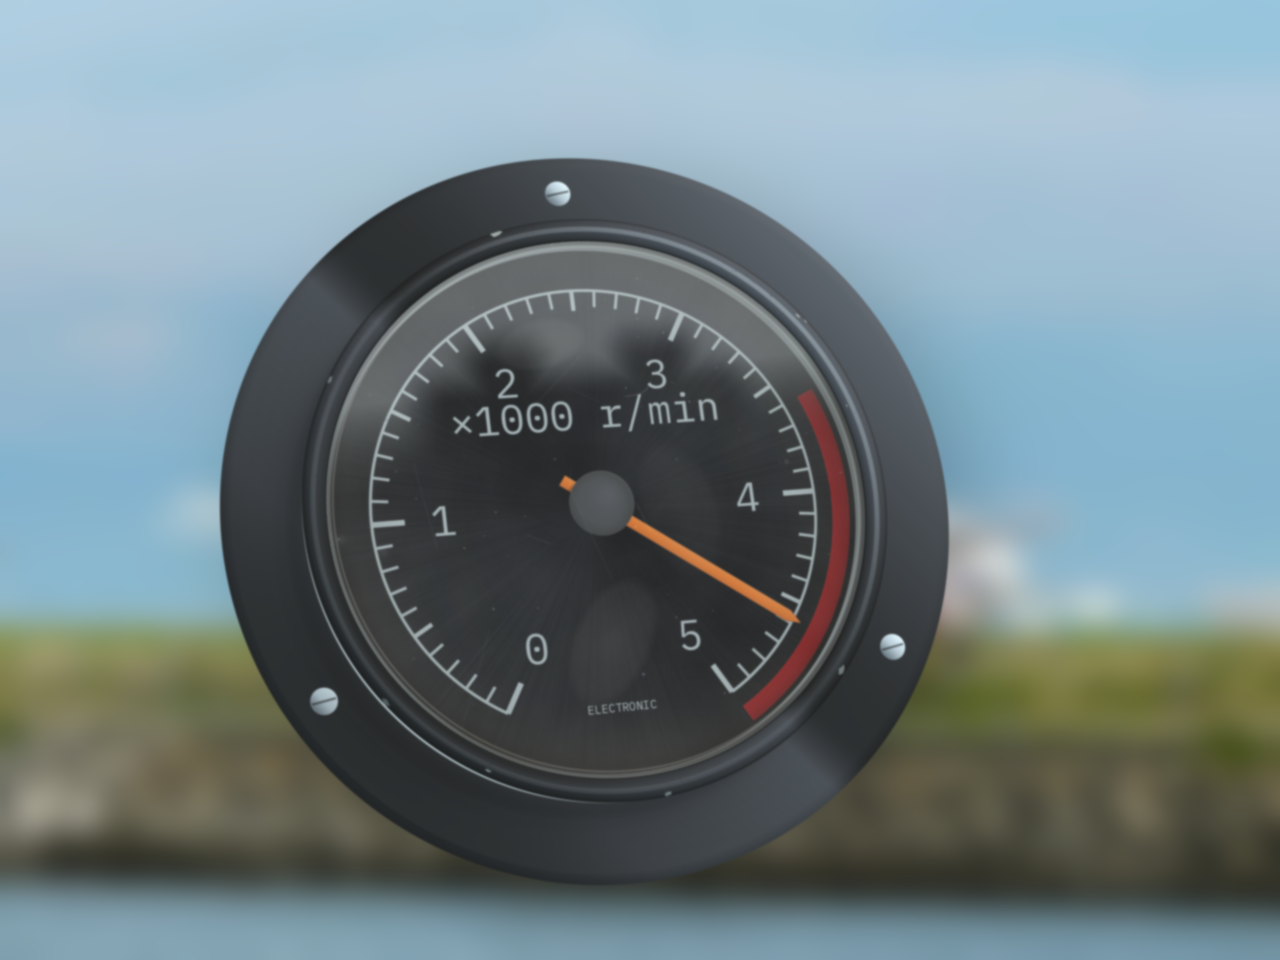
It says 4600 rpm
